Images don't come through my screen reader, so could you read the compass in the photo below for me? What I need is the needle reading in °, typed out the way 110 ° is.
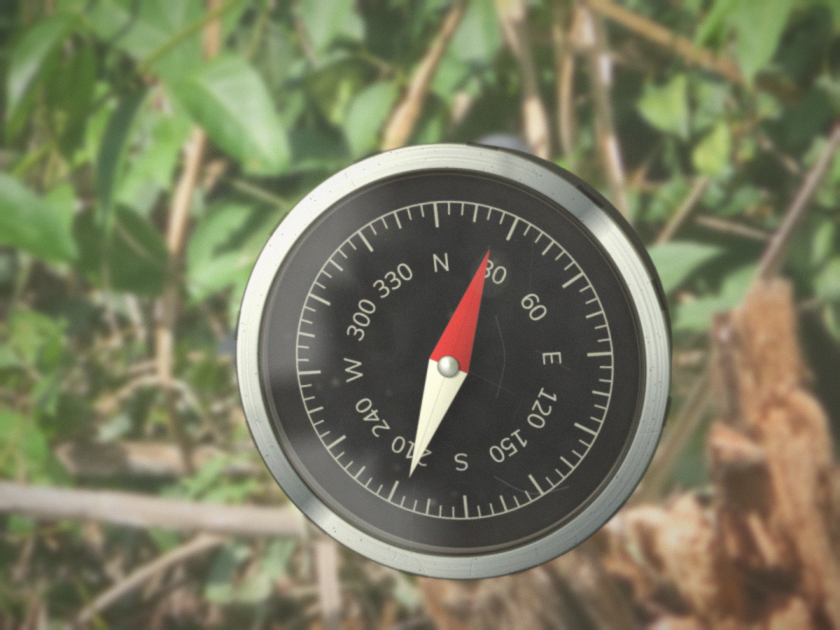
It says 25 °
